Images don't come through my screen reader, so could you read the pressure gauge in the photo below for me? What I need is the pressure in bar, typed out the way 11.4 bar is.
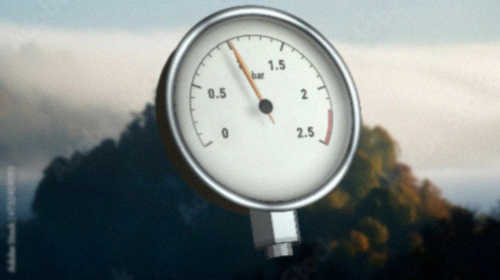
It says 1 bar
